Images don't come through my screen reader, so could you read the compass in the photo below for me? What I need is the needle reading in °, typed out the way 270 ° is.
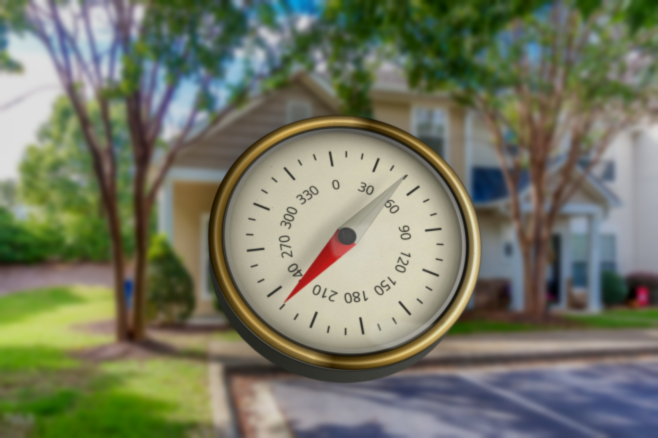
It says 230 °
